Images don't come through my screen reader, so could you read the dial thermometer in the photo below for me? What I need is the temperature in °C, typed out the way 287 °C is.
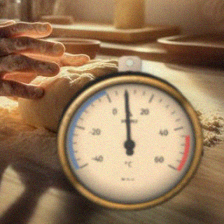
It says 8 °C
